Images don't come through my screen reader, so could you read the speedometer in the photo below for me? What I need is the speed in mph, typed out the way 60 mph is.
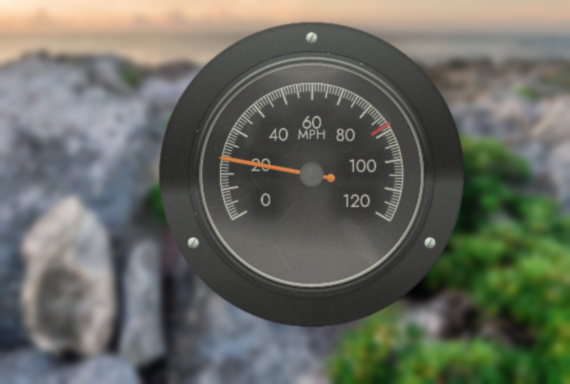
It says 20 mph
